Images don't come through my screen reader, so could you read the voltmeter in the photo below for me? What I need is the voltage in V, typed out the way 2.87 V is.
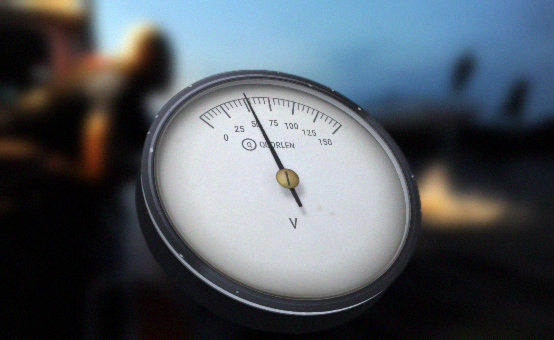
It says 50 V
